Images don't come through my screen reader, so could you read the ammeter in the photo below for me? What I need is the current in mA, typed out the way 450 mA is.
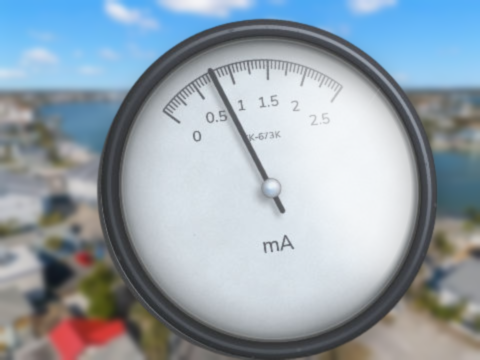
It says 0.75 mA
